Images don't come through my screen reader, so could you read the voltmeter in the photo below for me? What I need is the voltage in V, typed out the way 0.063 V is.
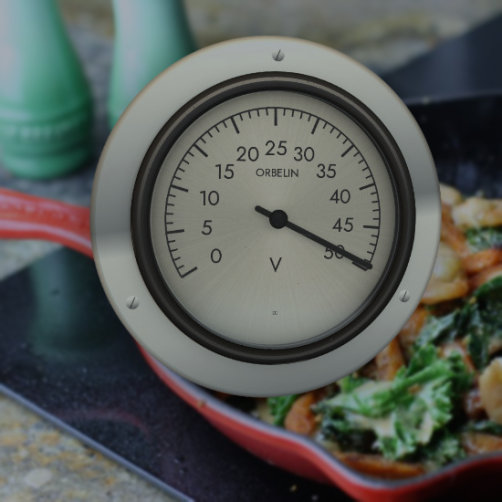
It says 49.5 V
